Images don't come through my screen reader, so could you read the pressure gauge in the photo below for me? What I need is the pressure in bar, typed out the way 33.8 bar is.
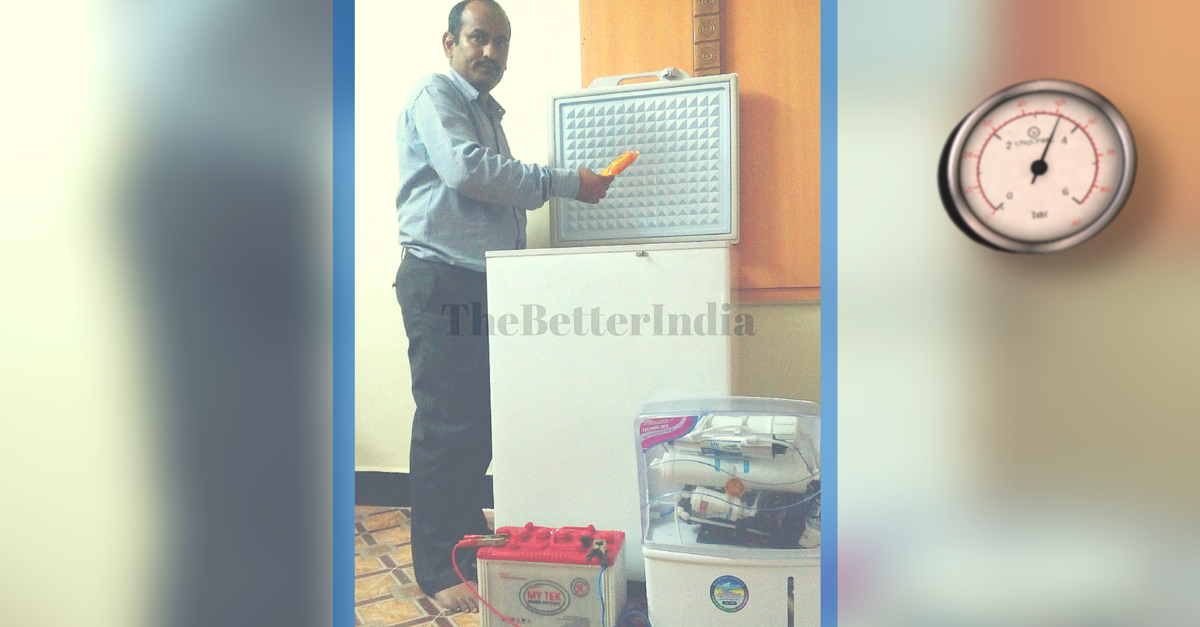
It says 3.5 bar
